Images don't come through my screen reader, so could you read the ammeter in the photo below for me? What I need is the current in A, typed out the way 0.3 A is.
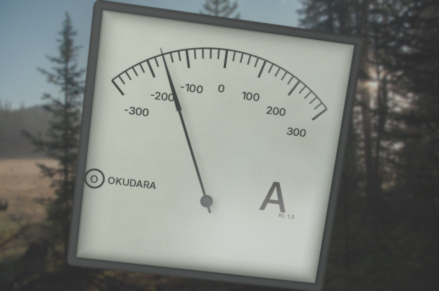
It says -160 A
